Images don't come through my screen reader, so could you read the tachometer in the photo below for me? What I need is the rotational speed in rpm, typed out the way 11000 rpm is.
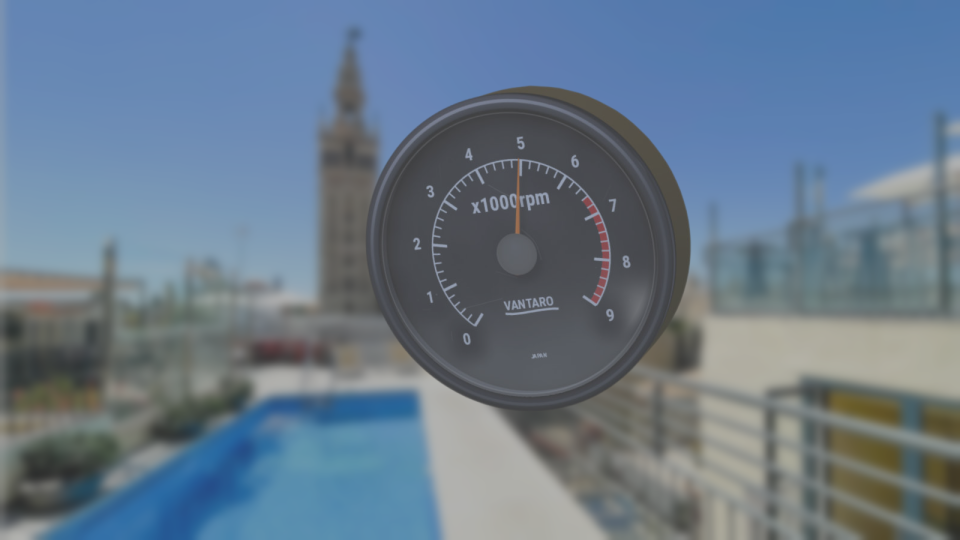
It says 5000 rpm
